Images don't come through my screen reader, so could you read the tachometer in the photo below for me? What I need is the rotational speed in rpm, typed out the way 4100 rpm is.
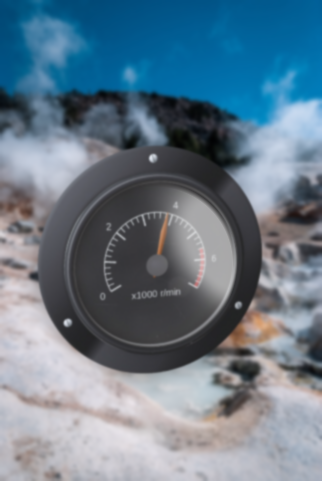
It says 3800 rpm
